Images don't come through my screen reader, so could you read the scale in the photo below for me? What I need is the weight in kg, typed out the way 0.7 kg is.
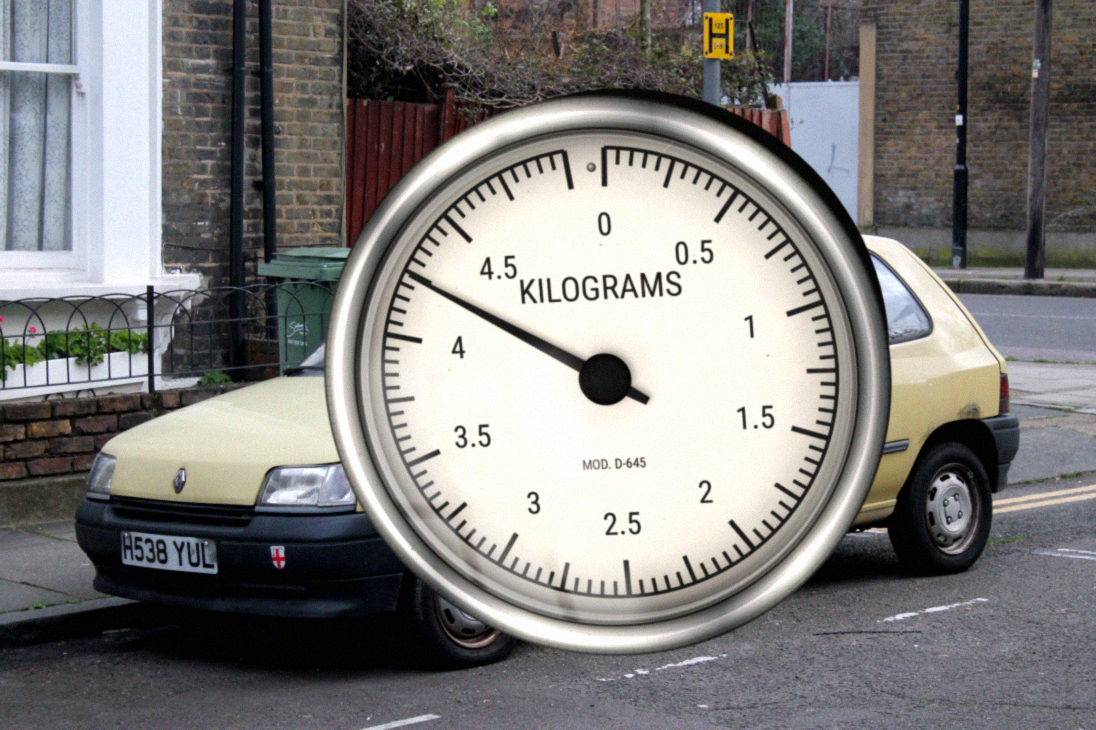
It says 4.25 kg
